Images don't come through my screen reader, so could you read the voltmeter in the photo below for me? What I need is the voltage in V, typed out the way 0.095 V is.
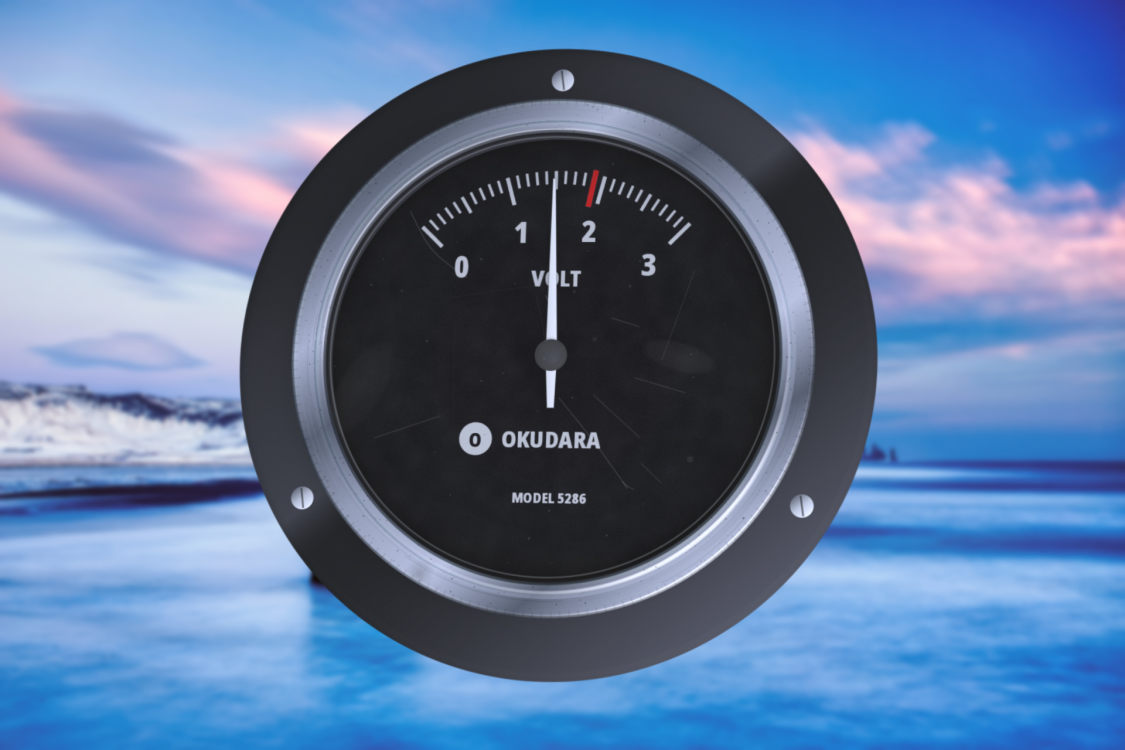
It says 1.5 V
